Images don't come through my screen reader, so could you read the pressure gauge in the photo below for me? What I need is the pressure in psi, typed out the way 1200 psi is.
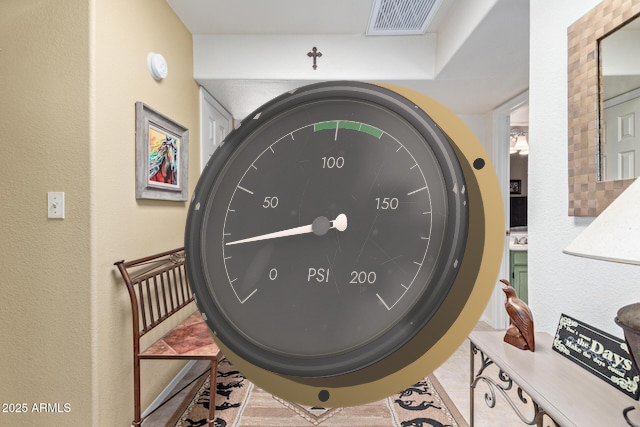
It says 25 psi
